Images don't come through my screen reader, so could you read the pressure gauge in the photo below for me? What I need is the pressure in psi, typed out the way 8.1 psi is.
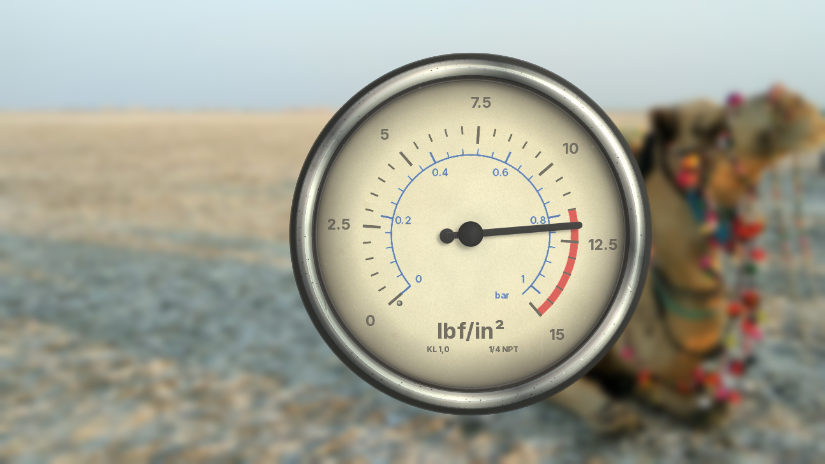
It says 12 psi
